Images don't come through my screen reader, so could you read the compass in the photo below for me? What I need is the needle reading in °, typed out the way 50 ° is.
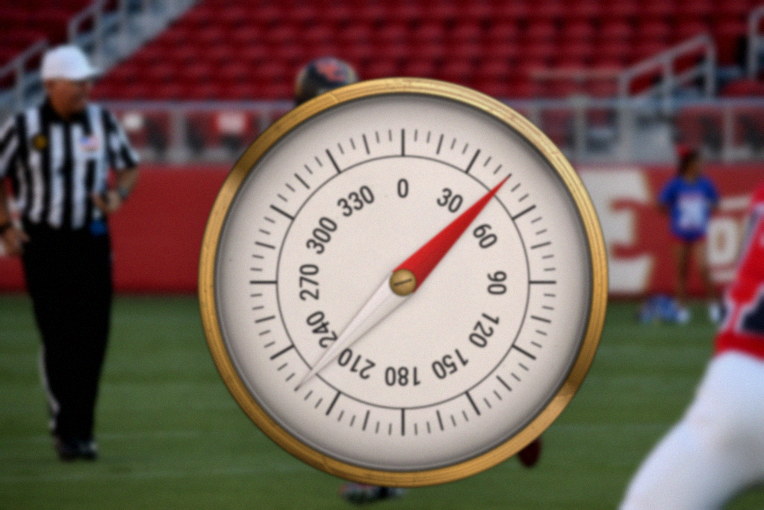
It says 45 °
